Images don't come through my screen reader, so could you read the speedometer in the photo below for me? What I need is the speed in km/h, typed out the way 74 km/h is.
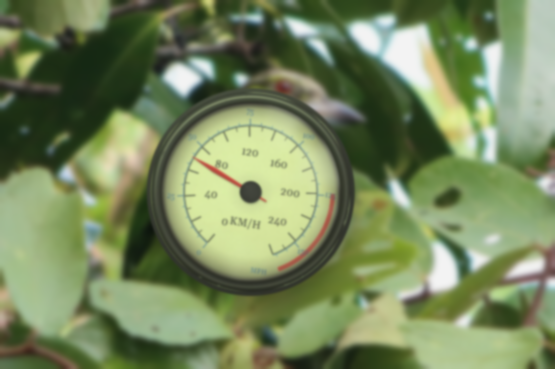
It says 70 km/h
